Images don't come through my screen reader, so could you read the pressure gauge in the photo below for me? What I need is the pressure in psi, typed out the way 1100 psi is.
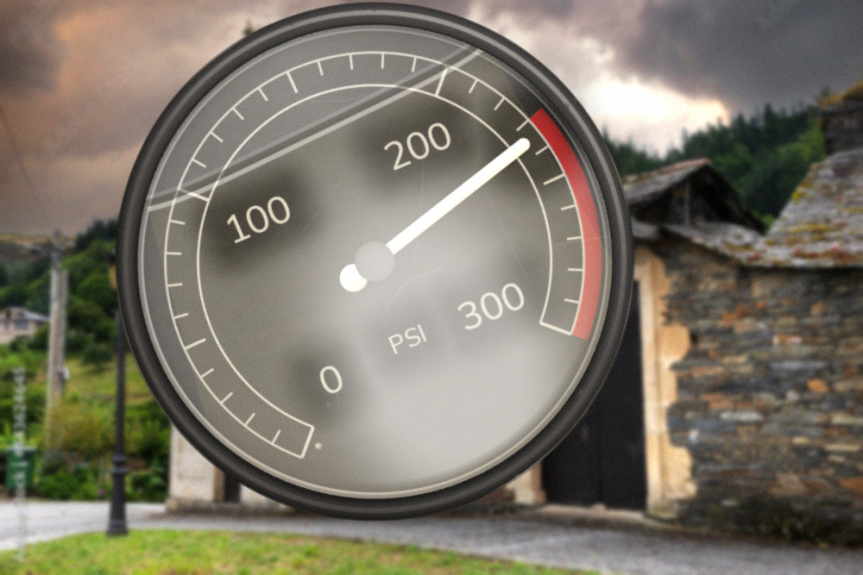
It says 235 psi
